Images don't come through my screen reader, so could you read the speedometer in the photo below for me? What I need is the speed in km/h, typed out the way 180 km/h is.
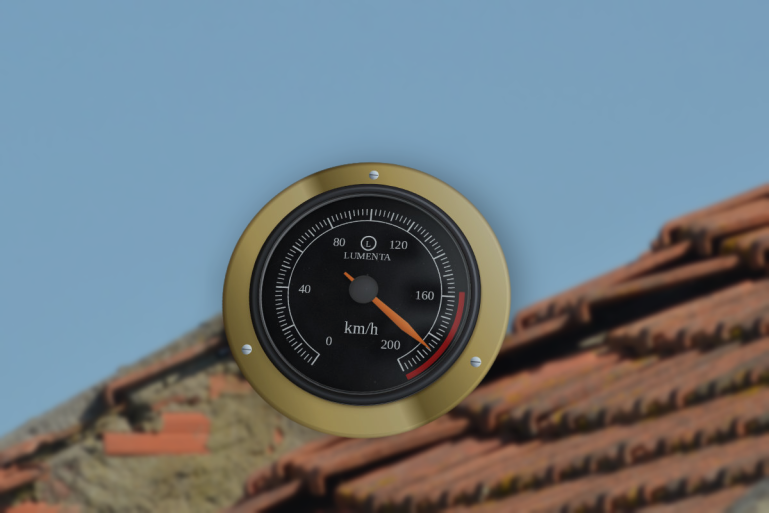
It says 186 km/h
